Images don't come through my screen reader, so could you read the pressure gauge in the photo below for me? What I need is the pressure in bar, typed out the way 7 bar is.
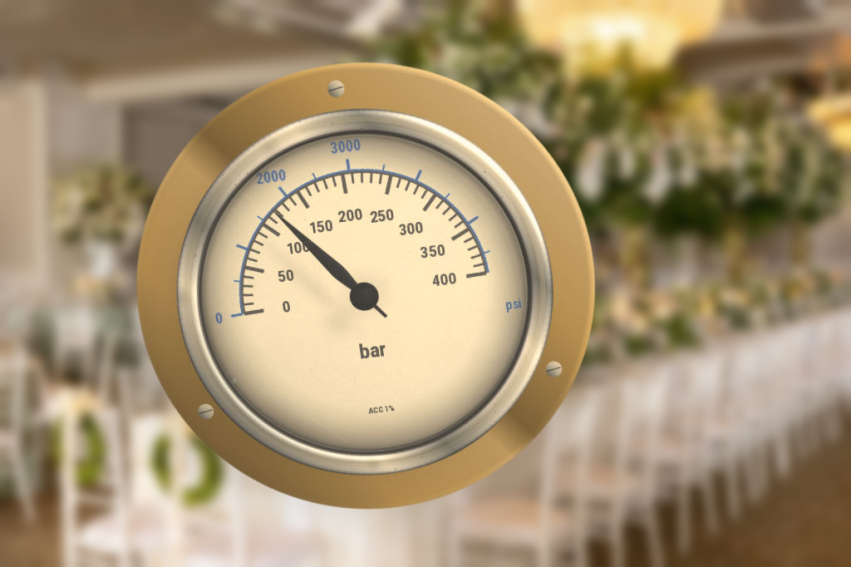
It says 120 bar
